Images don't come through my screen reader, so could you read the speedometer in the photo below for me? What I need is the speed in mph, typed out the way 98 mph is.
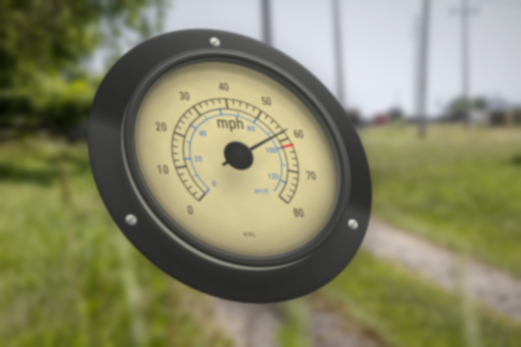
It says 58 mph
